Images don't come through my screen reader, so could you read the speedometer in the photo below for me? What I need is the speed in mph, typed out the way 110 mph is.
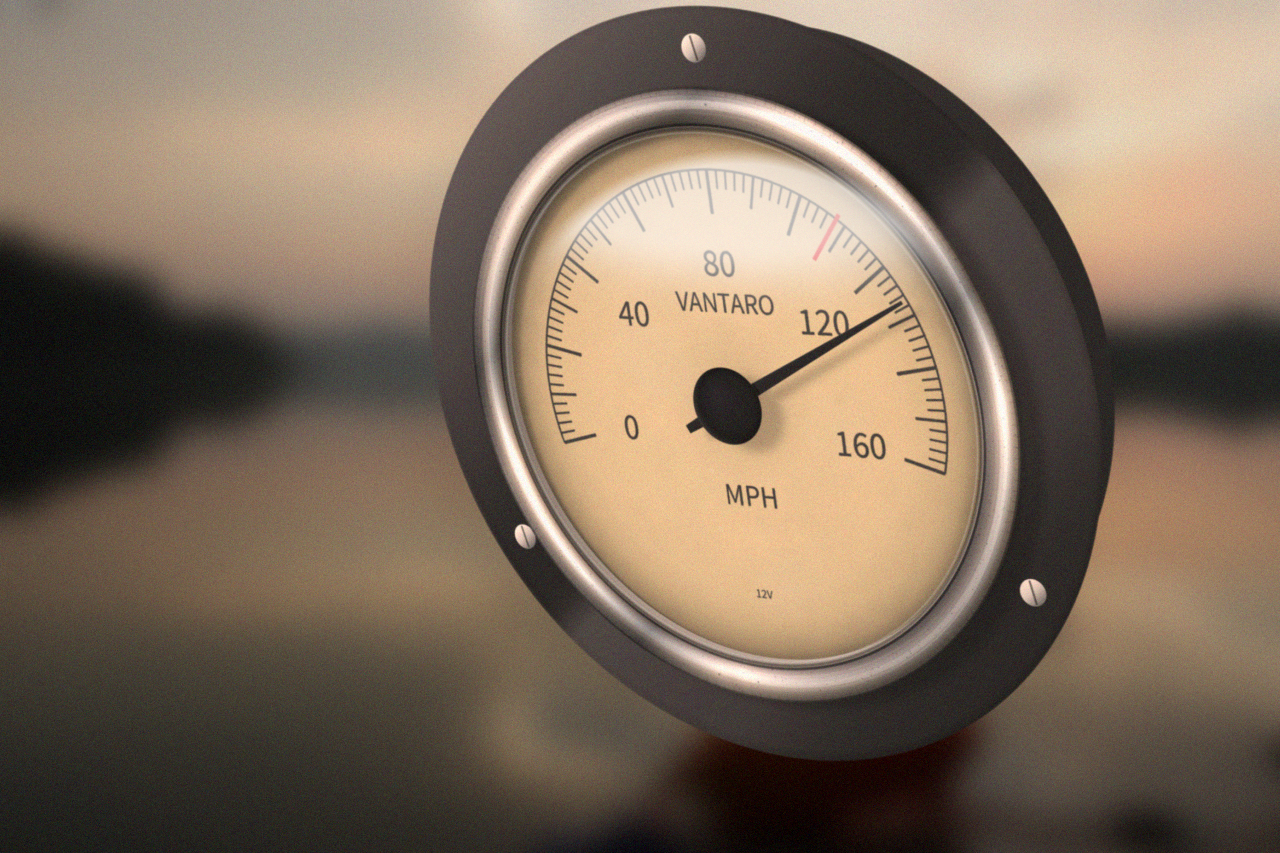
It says 127 mph
